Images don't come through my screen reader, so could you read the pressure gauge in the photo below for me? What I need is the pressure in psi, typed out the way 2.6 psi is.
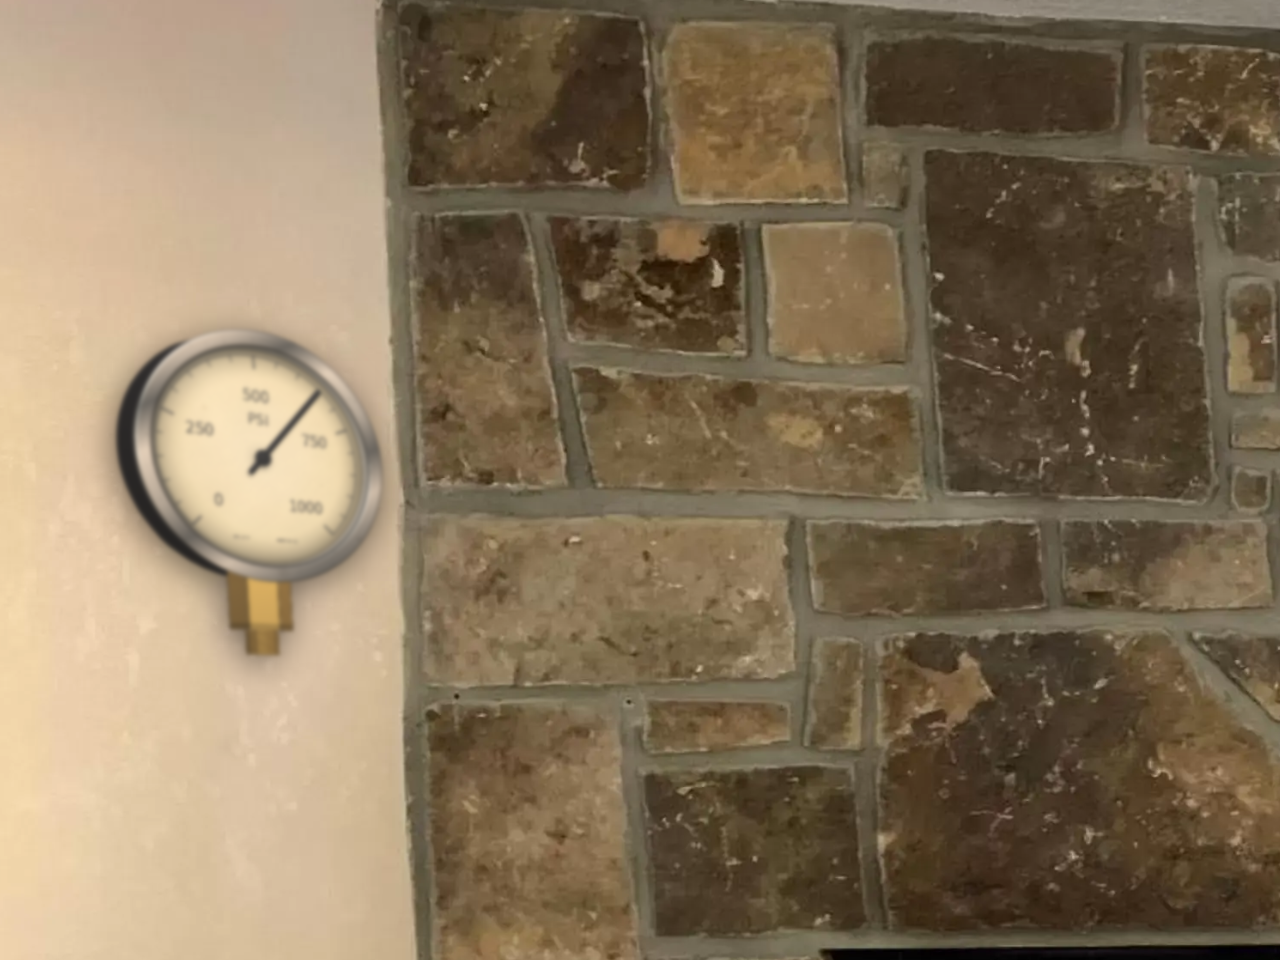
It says 650 psi
